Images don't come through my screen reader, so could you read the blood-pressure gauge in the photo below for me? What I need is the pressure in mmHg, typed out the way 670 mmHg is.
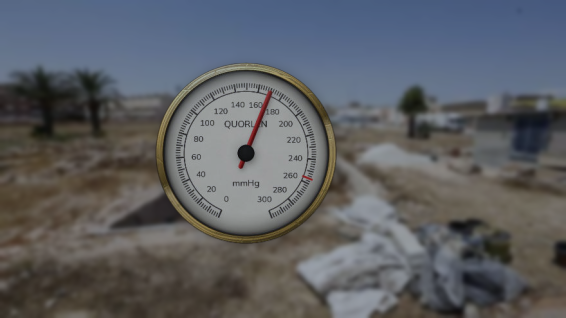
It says 170 mmHg
